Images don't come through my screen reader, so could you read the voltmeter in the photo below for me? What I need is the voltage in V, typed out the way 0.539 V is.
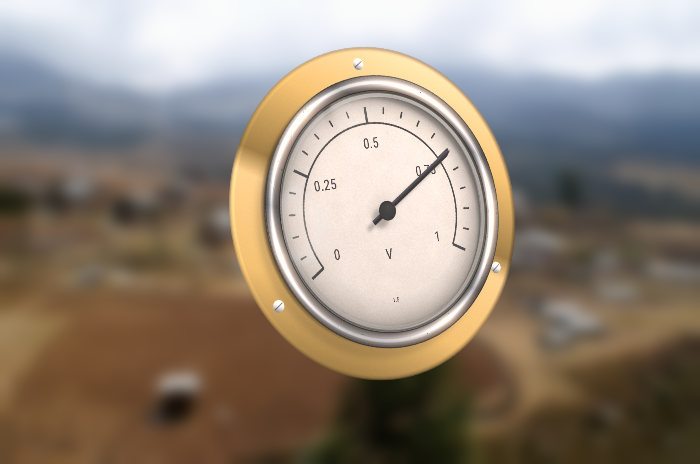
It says 0.75 V
